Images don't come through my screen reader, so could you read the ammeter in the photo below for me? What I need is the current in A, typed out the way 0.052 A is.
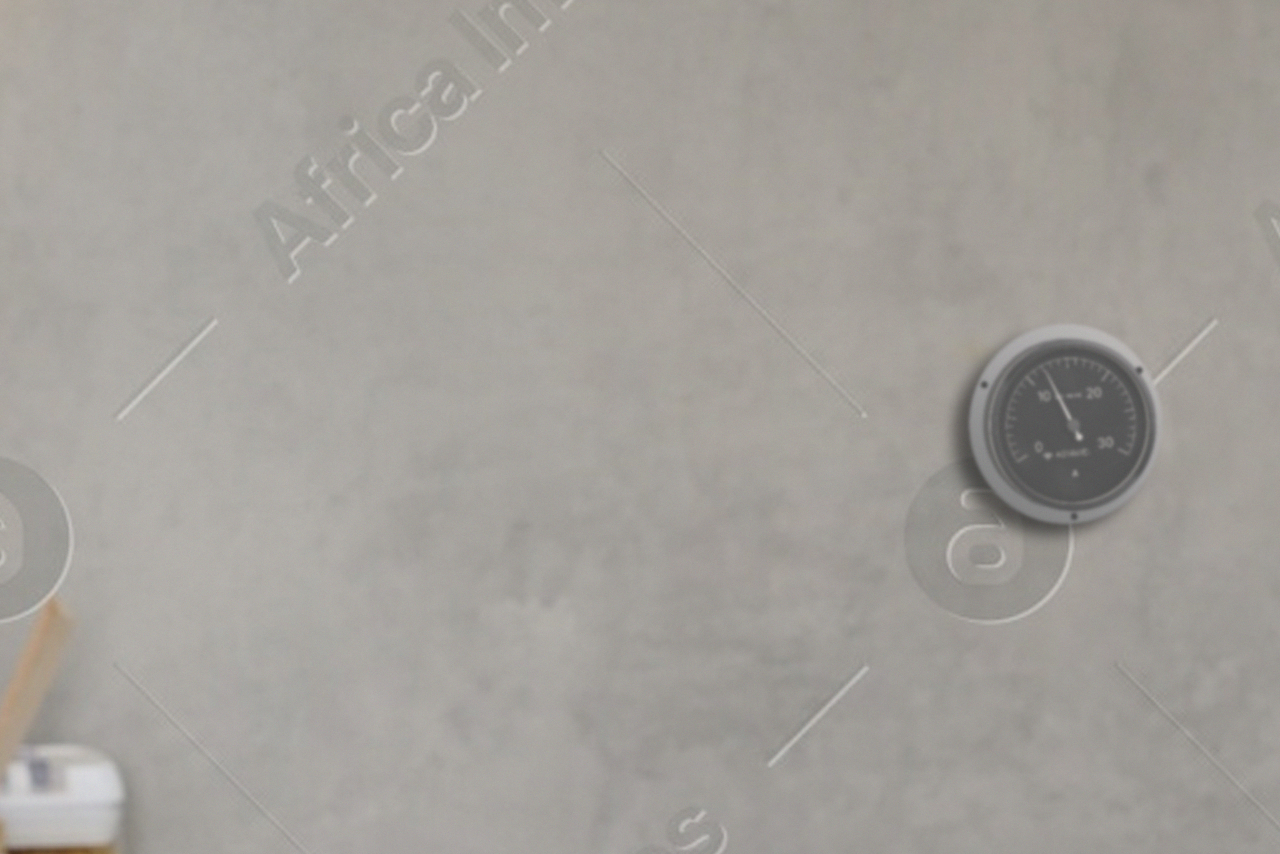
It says 12 A
